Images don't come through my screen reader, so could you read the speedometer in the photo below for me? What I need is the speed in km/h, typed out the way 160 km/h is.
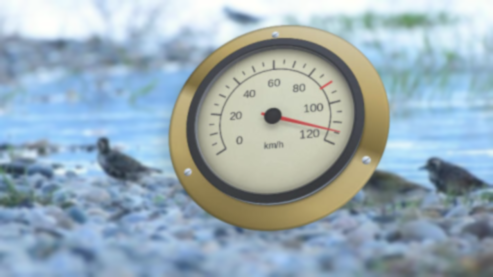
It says 115 km/h
